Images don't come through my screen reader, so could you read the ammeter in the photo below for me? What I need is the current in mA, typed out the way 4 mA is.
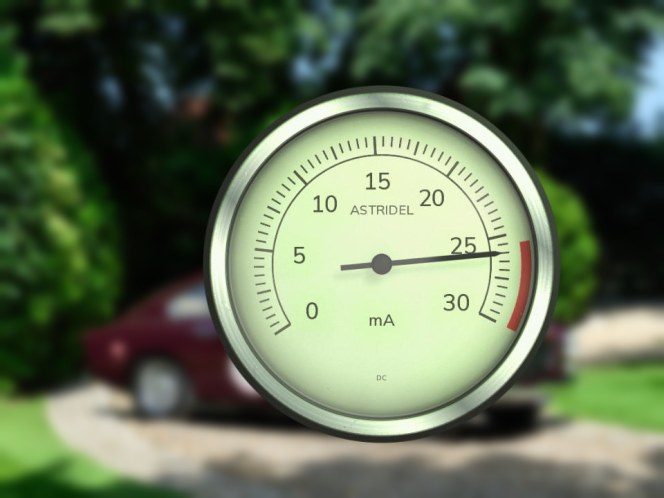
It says 26 mA
